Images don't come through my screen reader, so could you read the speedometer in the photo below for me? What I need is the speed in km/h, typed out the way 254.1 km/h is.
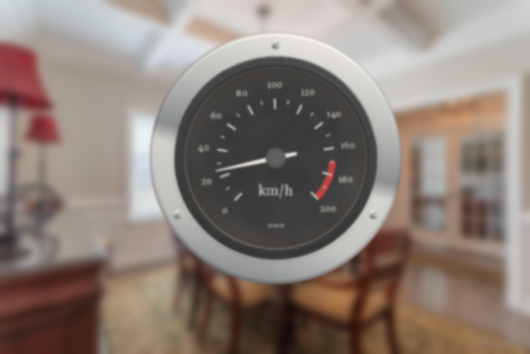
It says 25 km/h
